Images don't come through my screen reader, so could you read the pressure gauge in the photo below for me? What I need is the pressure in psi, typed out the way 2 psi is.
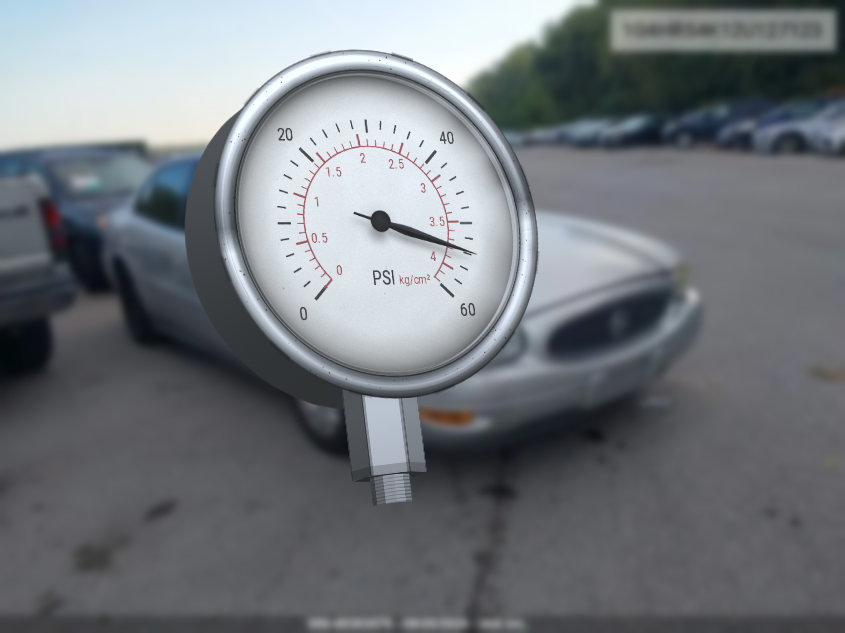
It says 54 psi
